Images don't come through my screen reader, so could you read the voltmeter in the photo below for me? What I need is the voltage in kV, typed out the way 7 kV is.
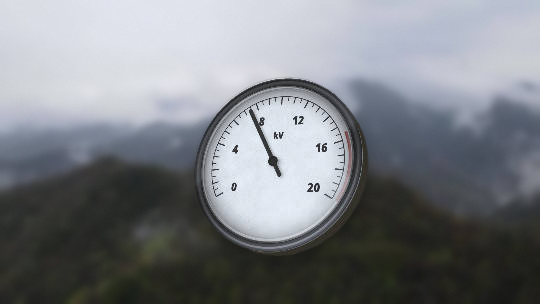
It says 7.5 kV
